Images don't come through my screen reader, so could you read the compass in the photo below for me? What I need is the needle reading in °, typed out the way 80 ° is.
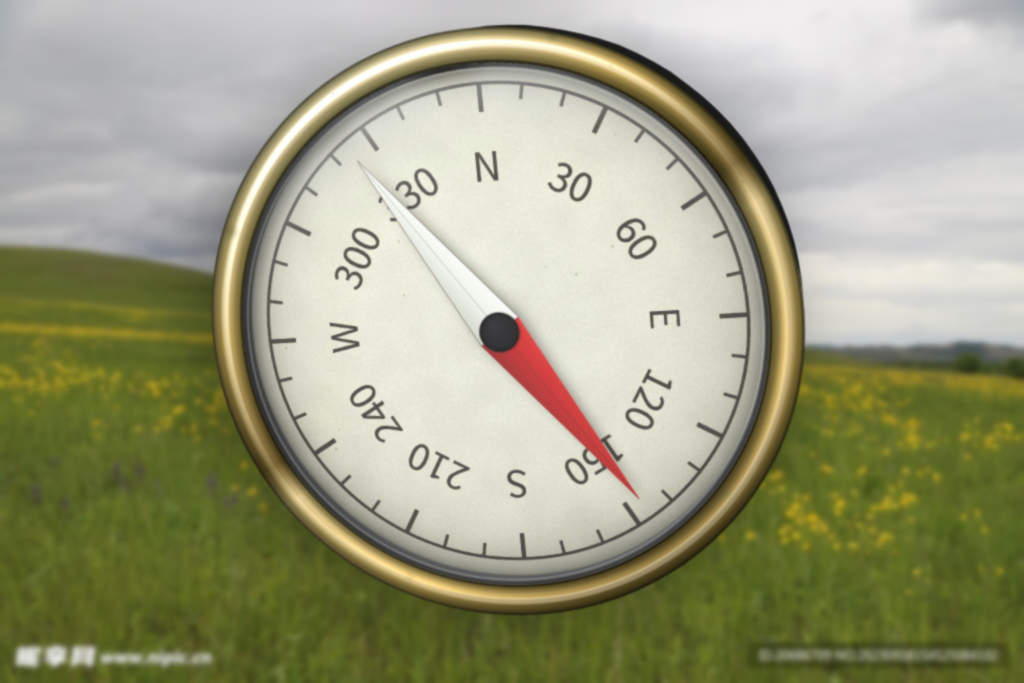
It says 145 °
